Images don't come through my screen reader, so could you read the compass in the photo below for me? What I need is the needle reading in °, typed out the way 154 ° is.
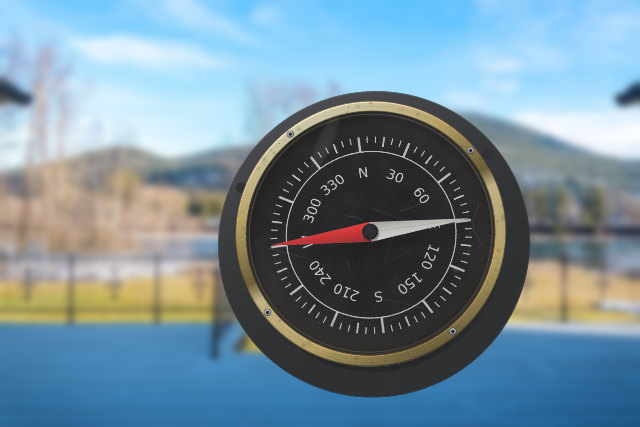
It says 270 °
